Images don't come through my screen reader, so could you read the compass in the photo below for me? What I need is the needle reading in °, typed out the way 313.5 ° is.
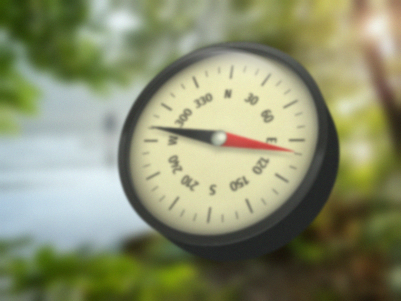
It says 100 °
